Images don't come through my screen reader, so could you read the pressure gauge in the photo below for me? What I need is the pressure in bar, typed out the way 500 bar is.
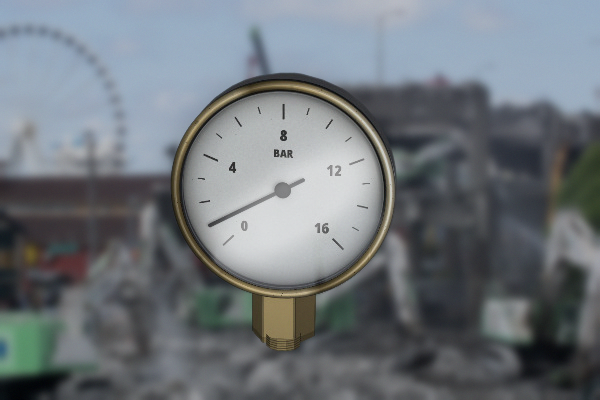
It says 1 bar
